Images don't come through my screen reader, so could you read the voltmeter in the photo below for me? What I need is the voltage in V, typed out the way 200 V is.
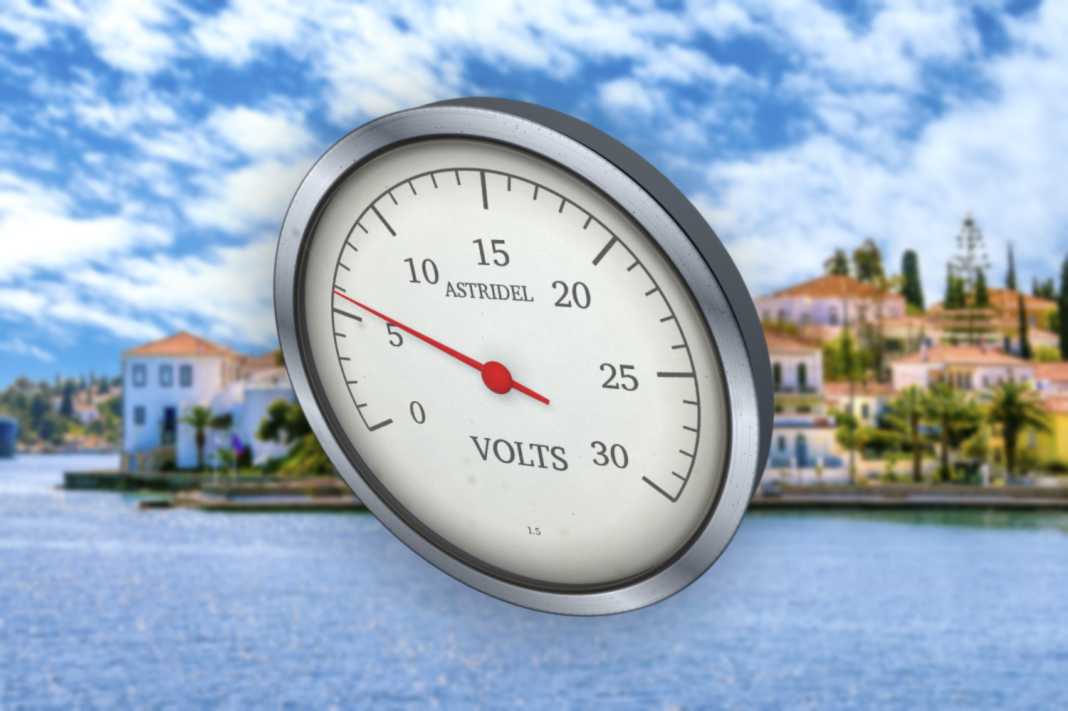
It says 6 V
